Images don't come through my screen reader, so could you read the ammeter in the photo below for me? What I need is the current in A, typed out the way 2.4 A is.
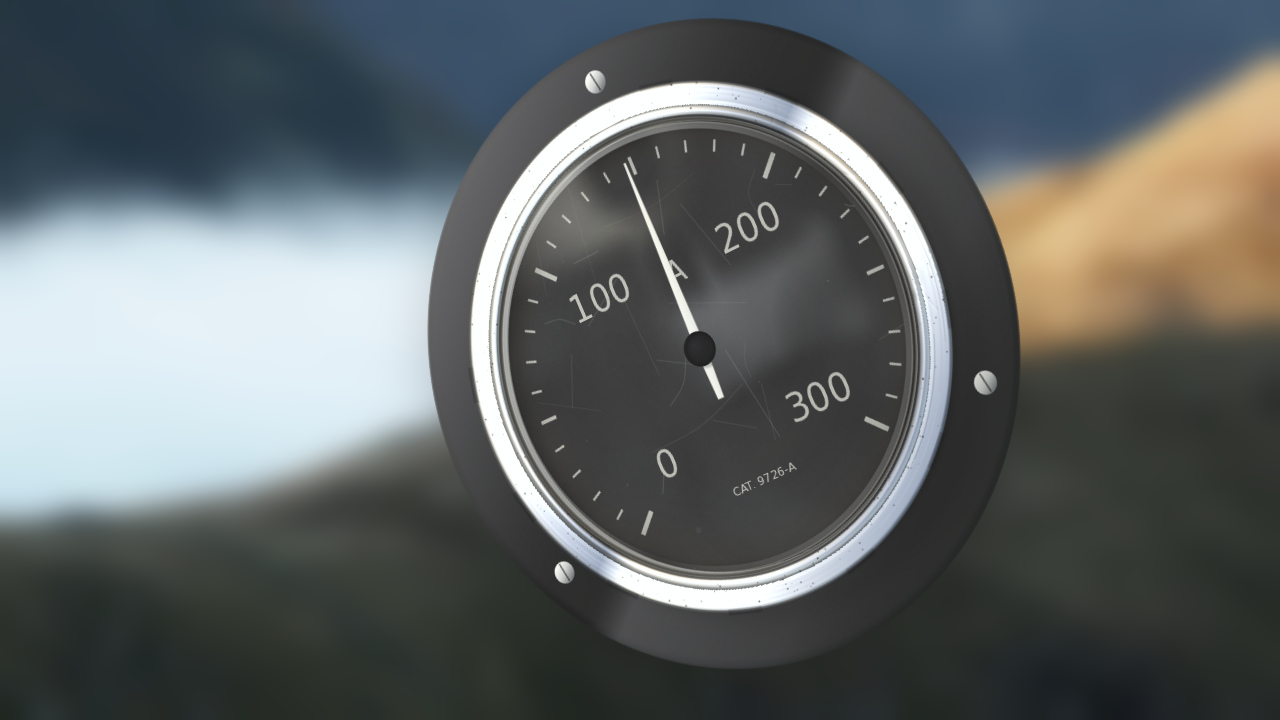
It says 150 A
